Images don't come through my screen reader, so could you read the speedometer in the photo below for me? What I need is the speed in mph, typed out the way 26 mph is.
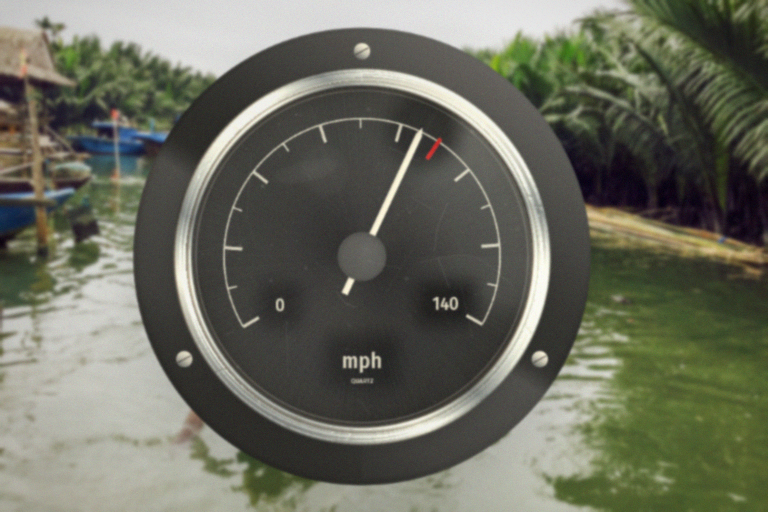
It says 85 mph
